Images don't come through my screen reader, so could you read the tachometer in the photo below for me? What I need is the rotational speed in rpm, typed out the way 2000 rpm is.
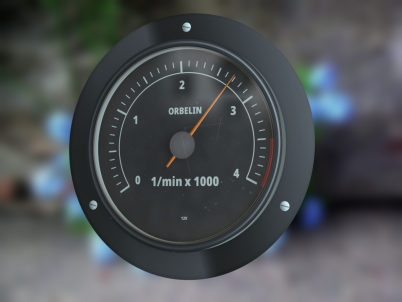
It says 2700 rpm
